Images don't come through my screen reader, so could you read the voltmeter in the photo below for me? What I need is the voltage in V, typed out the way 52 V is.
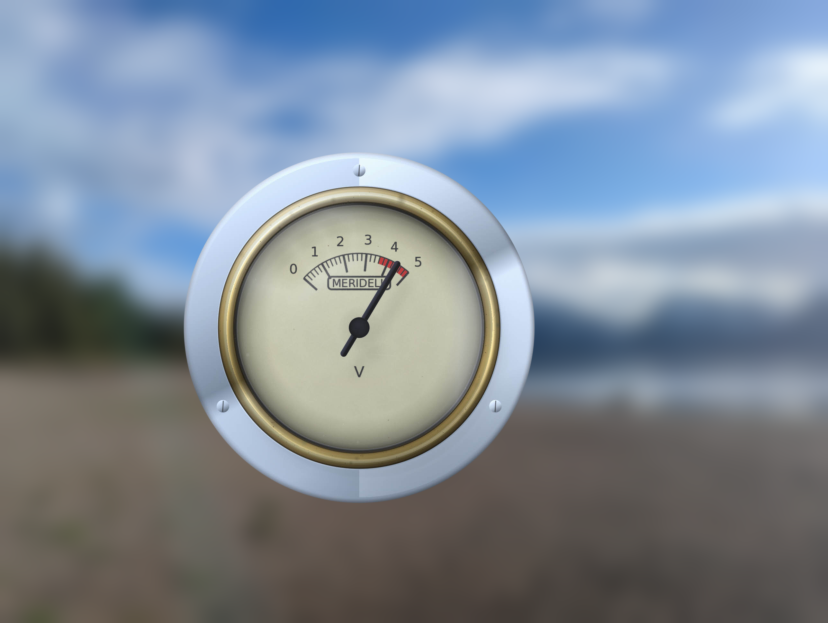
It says 4.4 V
